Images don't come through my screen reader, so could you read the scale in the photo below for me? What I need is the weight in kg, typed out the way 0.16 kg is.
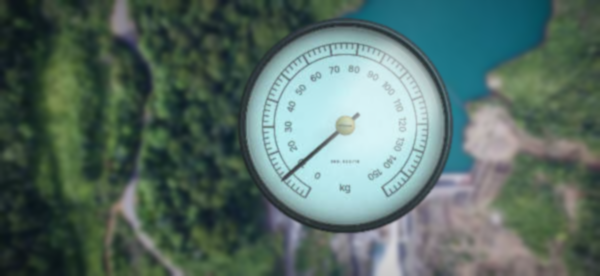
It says 10 kg
